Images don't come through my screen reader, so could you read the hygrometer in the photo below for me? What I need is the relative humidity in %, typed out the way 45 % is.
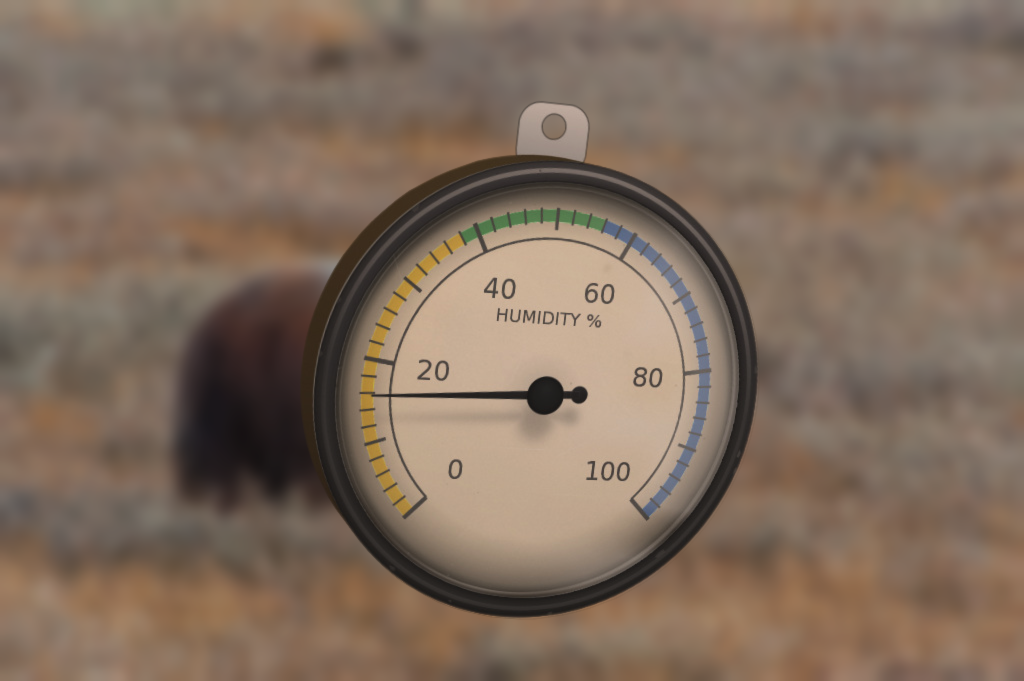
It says 16 %
